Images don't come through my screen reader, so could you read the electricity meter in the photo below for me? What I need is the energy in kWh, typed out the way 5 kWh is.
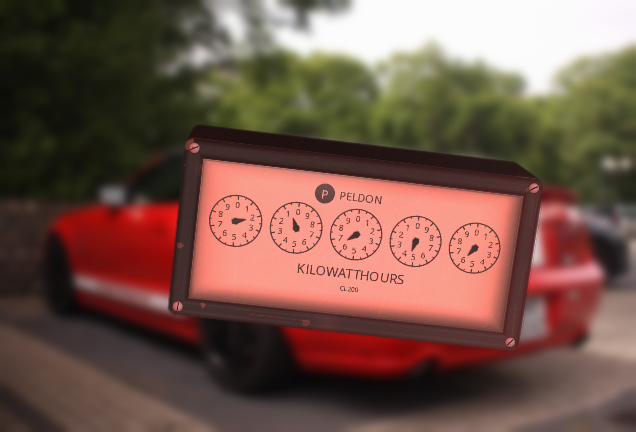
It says 20646 kWh
